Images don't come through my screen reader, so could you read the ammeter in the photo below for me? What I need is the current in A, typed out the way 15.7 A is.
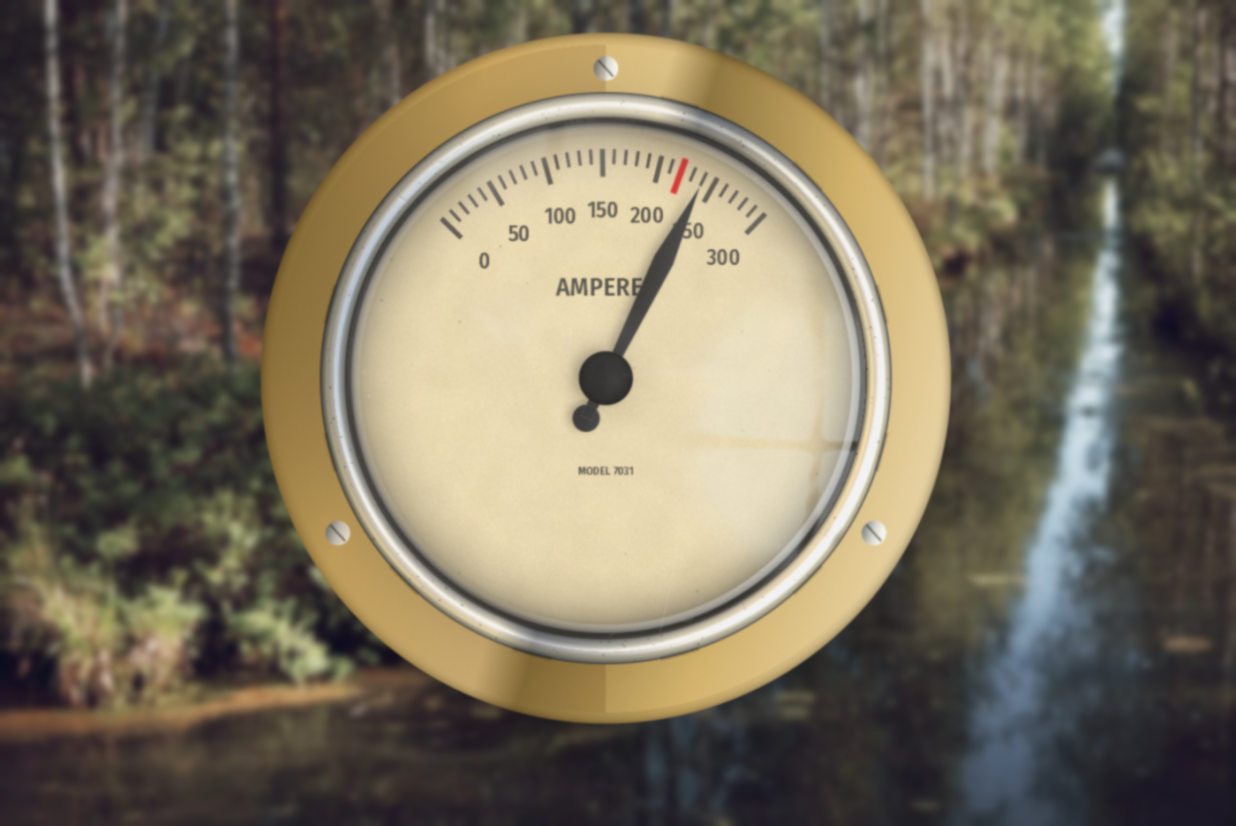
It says 240 A
